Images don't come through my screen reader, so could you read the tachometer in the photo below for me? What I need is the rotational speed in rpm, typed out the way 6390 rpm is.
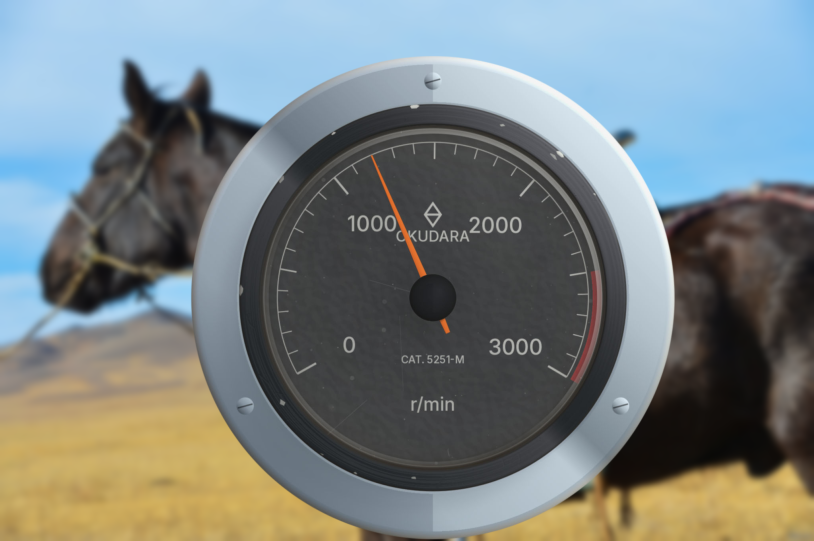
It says 1200 rpm
